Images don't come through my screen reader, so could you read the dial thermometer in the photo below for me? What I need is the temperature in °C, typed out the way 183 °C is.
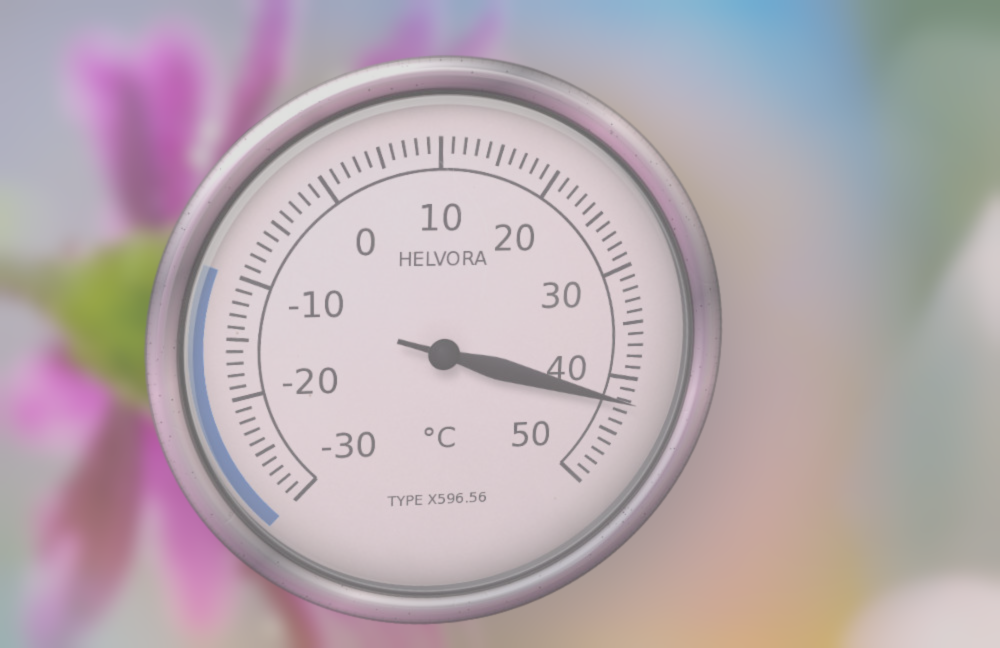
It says 42 °C
